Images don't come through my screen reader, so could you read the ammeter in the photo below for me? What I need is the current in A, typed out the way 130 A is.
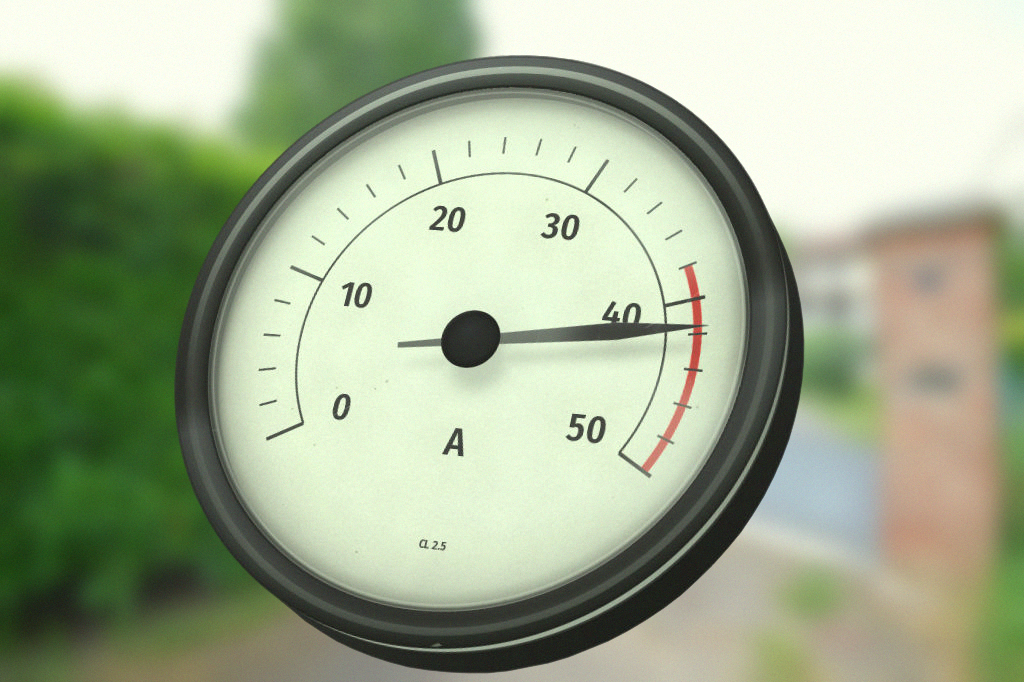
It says 42 A
